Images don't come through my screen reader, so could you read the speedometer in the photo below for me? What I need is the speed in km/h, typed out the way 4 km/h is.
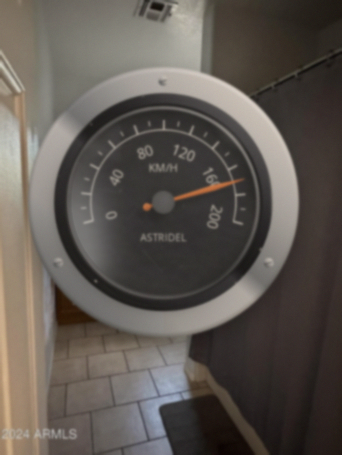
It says 170 km/h
